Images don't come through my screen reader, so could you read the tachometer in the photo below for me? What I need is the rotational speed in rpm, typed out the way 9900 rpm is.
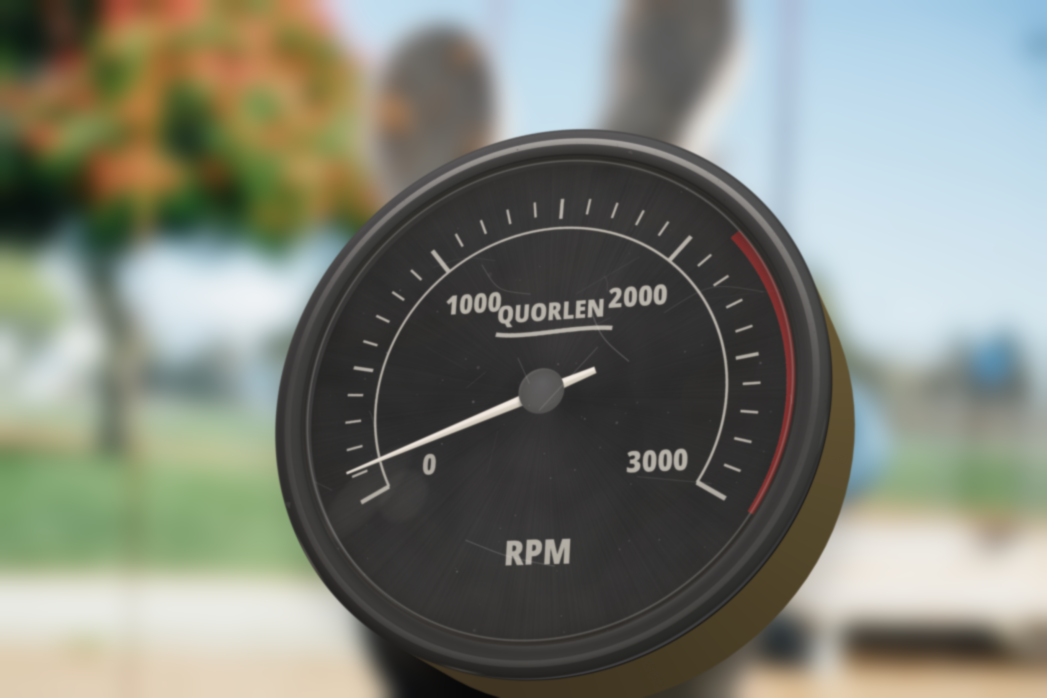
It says 100 rpm
